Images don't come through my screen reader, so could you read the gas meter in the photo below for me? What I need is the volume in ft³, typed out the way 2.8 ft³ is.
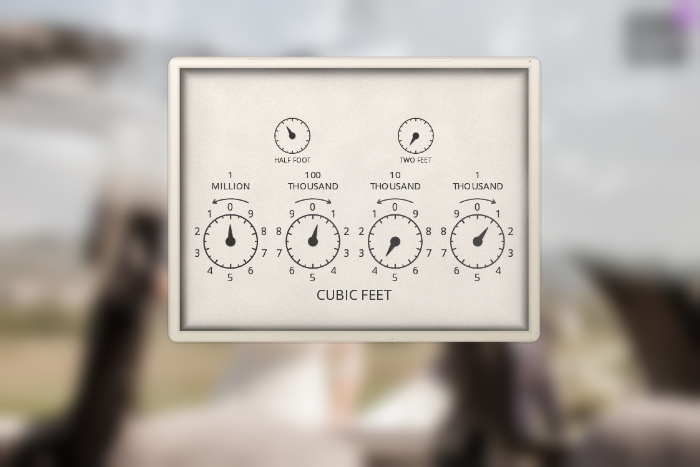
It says 4100 ft³
